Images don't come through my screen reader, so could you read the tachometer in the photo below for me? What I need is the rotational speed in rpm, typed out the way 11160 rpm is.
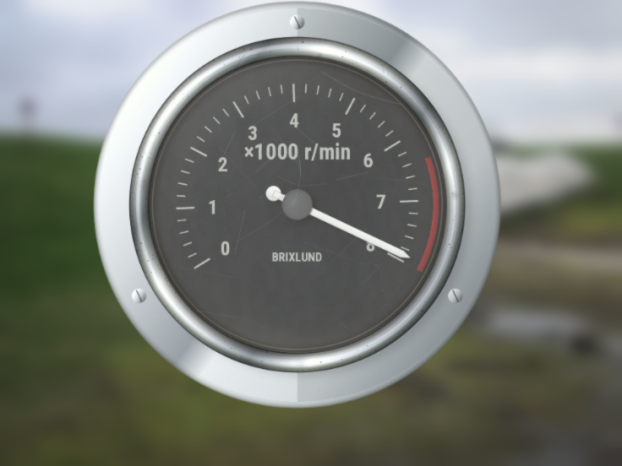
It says 7900 rpm
